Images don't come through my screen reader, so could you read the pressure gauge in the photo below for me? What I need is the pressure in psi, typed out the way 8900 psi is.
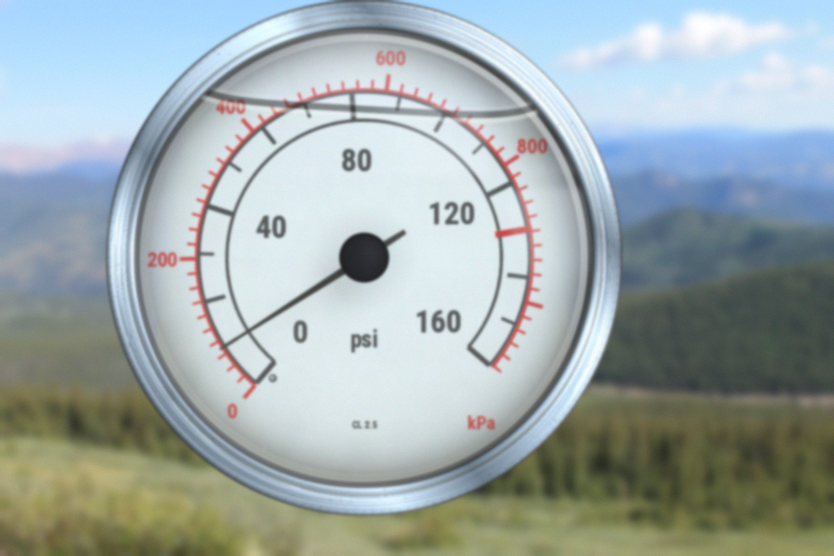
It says 10 psi
